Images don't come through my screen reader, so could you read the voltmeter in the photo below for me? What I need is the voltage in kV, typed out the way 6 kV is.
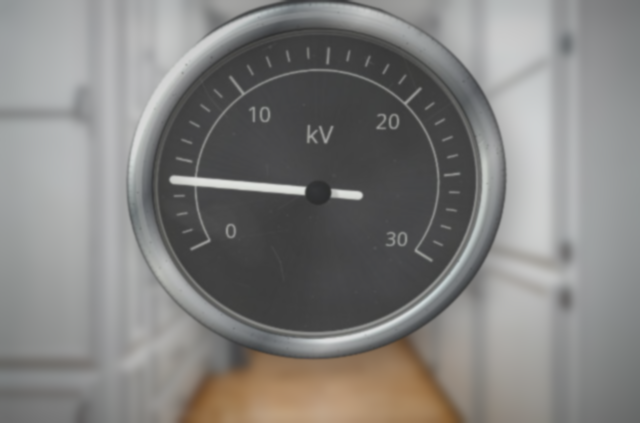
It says 4 kV
